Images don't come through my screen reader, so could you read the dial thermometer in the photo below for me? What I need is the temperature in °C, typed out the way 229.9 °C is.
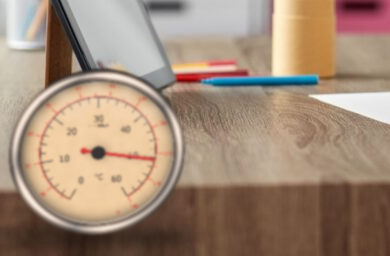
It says 50 °C
